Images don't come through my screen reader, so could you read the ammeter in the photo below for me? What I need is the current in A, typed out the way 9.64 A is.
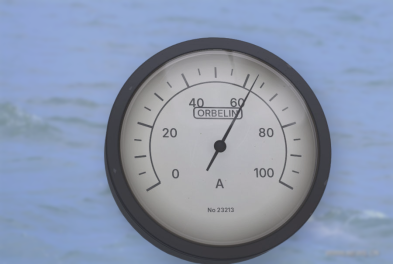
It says 62.5 A
